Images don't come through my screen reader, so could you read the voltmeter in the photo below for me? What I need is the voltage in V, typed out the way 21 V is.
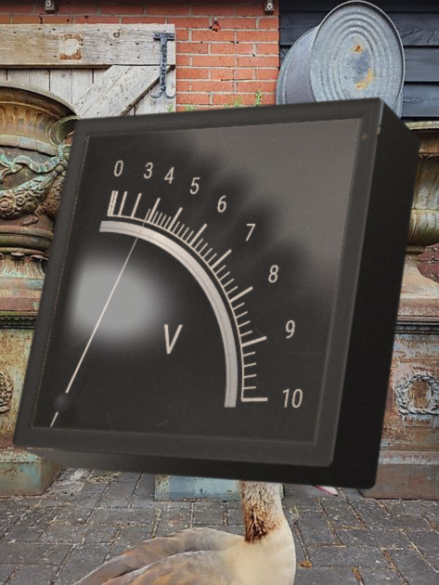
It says 4 V
